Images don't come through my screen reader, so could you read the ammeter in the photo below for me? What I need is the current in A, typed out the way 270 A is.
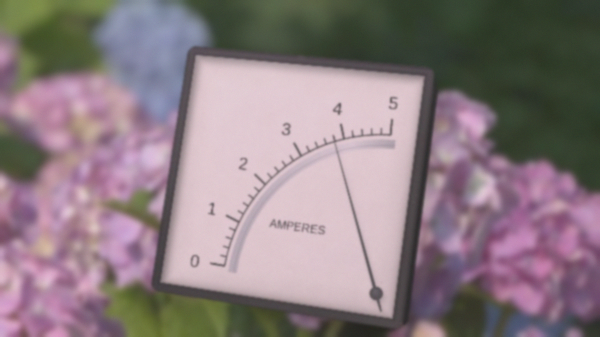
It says 3.8 A
